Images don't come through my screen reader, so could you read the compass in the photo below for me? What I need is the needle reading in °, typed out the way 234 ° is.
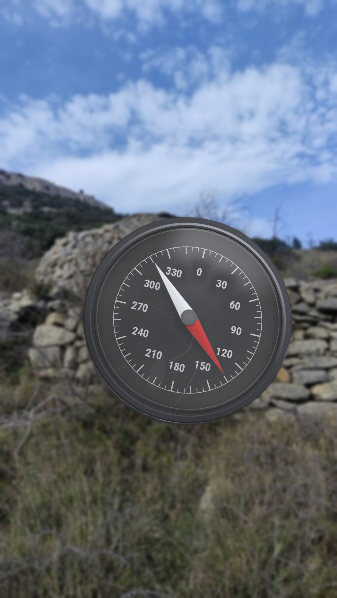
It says 135 °
